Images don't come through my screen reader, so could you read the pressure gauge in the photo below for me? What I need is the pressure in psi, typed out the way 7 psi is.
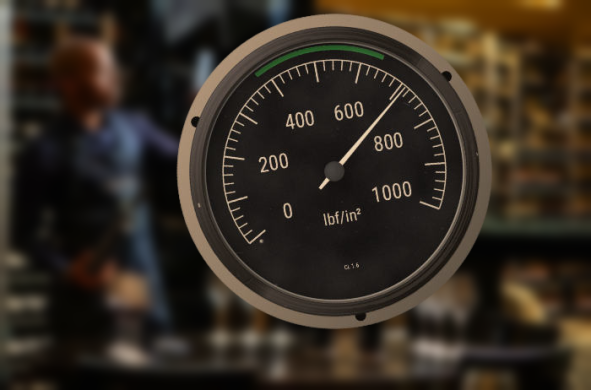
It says 710 psi
